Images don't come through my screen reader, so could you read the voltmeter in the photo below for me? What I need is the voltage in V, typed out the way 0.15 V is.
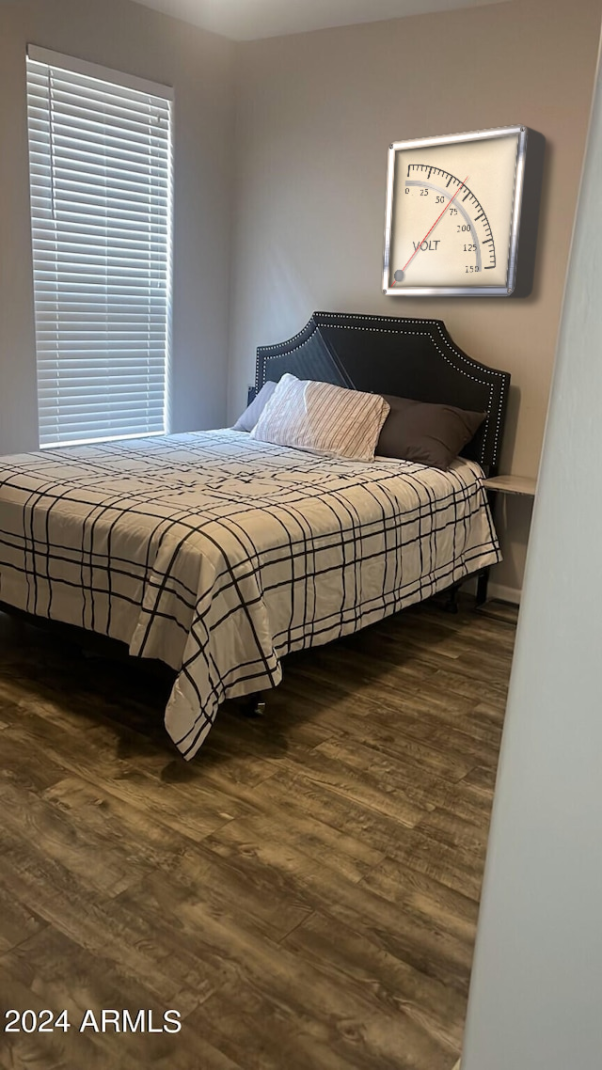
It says 65 V
